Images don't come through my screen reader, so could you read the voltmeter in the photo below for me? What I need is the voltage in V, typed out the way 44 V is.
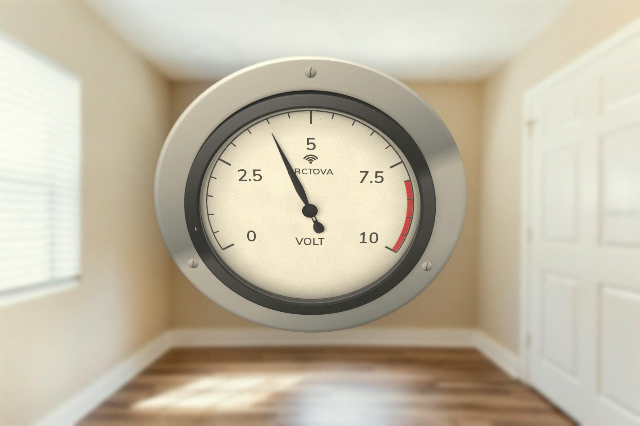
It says 4 V
